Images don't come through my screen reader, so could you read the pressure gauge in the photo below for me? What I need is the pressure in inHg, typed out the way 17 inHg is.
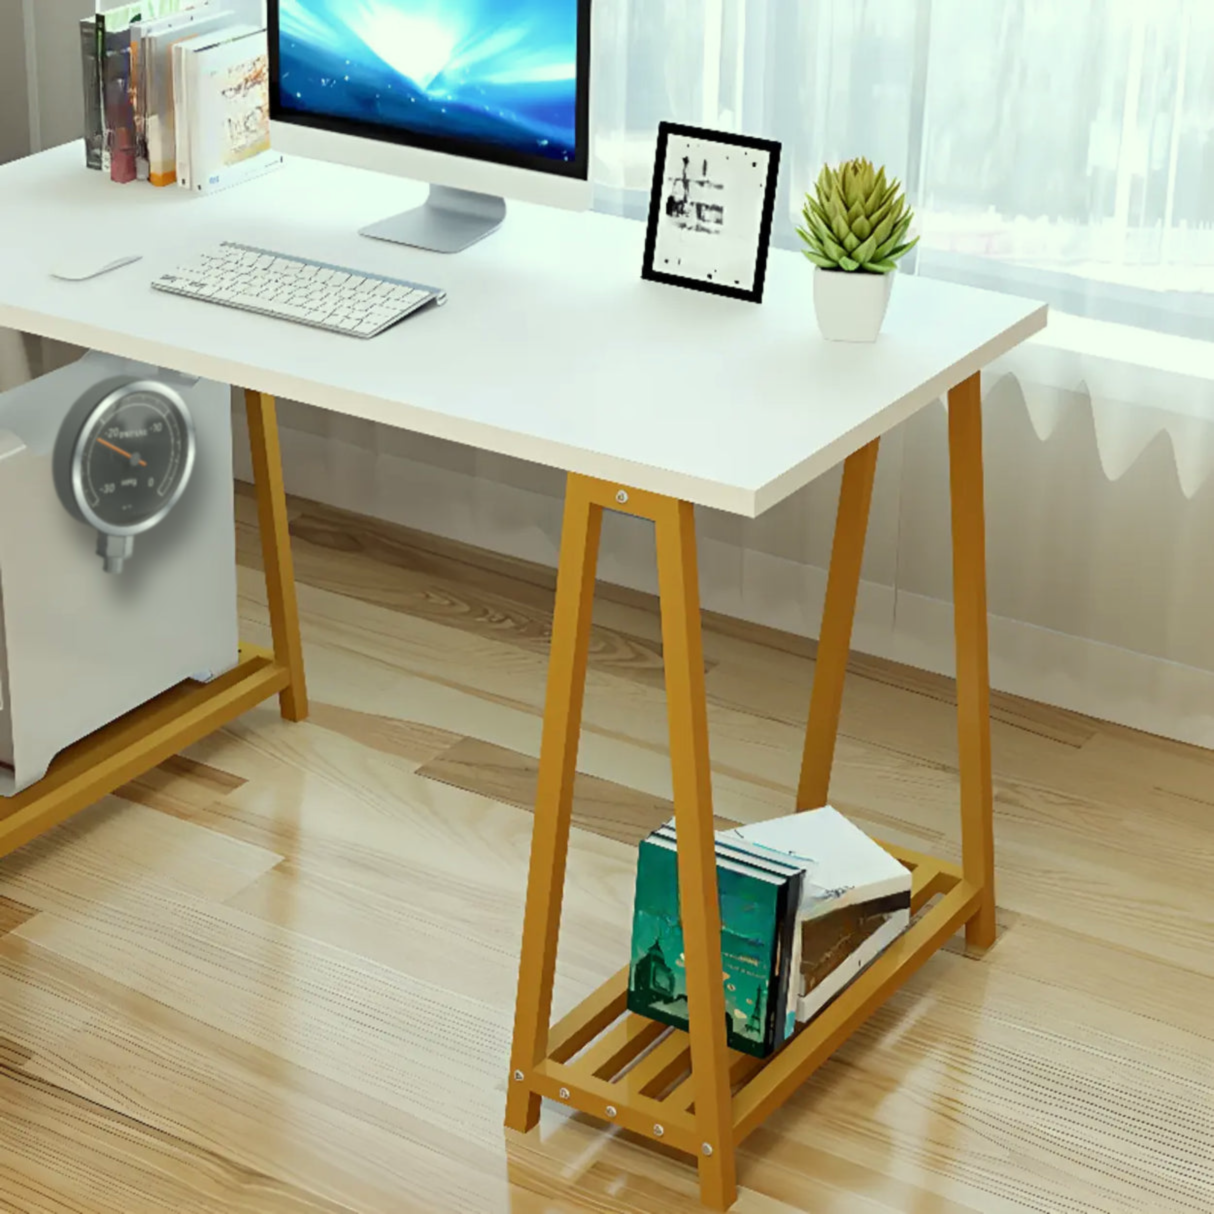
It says -22 inHg
